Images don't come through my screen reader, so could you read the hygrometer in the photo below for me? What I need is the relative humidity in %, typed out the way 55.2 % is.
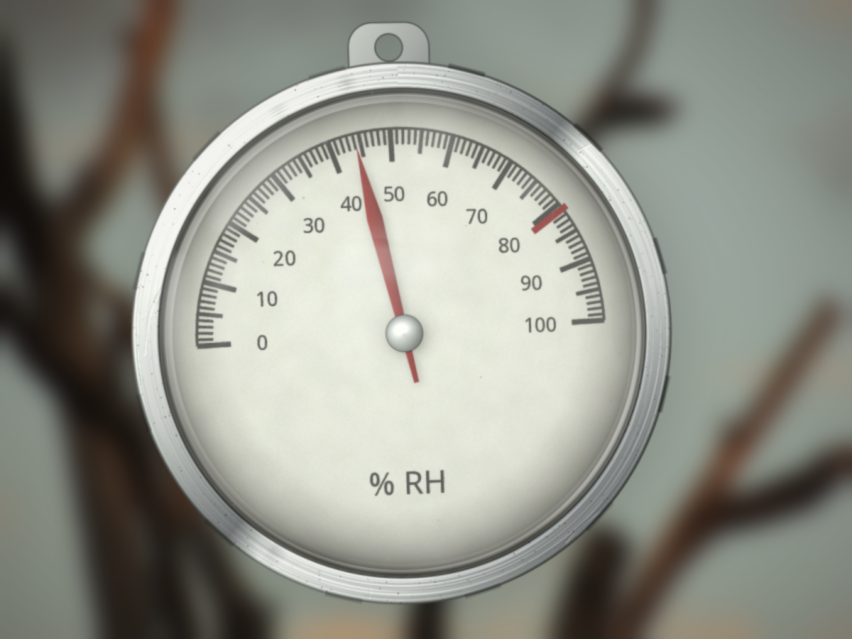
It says 44 %
